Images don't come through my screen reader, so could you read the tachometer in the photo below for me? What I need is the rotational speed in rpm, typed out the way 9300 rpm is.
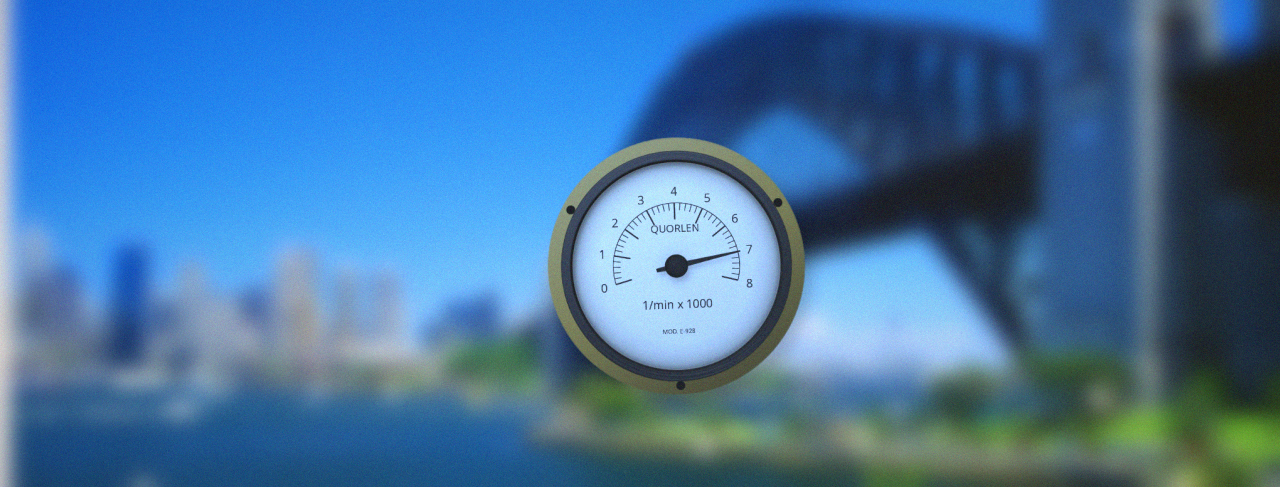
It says 7000 rpm
